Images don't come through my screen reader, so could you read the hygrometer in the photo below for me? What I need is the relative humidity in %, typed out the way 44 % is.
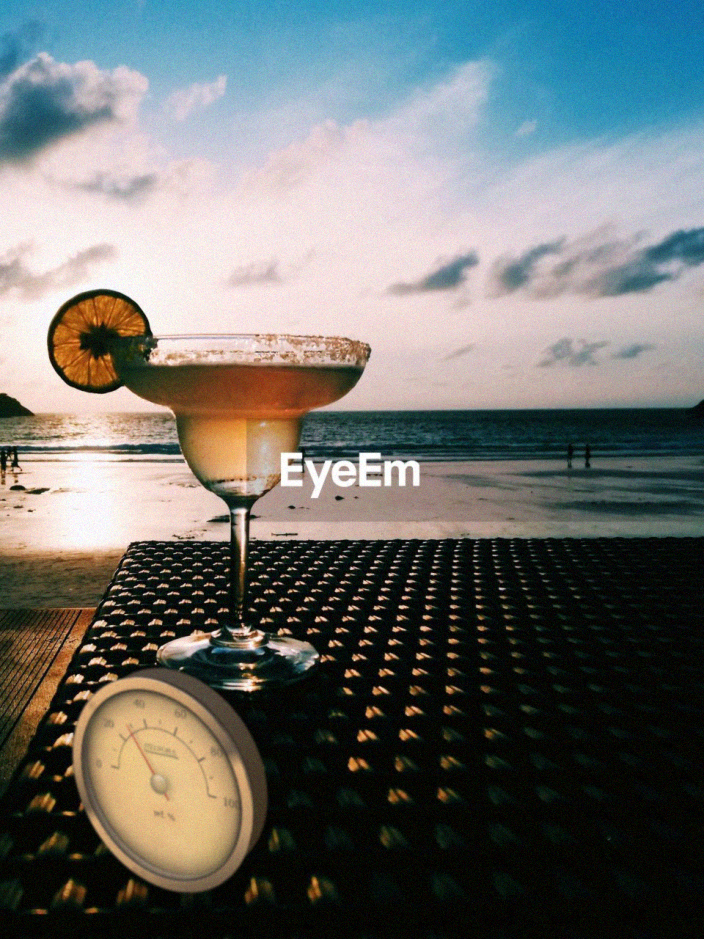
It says 30 %
